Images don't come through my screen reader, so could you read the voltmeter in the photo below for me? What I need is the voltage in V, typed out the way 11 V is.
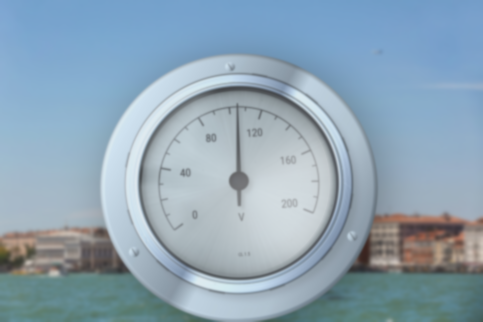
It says 105 V
